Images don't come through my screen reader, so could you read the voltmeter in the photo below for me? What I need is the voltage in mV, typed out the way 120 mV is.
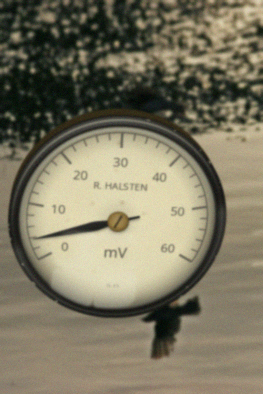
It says 4 mV
